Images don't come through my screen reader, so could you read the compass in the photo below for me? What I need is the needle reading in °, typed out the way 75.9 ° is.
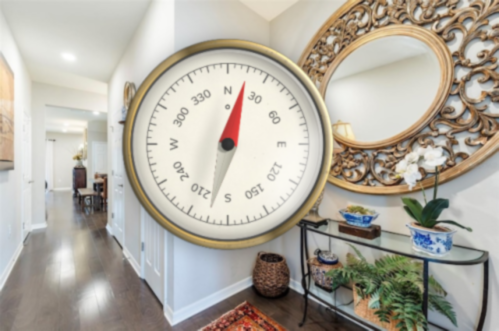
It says 15 °
